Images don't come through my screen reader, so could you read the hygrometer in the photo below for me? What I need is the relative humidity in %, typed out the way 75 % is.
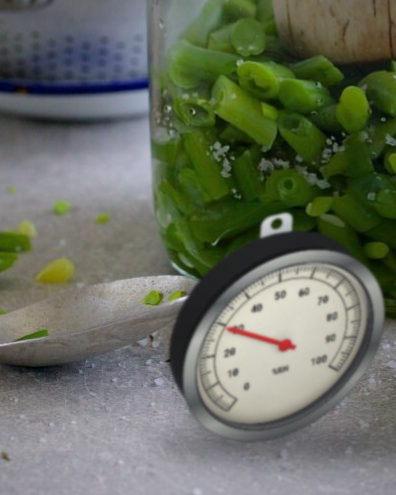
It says 30 %
